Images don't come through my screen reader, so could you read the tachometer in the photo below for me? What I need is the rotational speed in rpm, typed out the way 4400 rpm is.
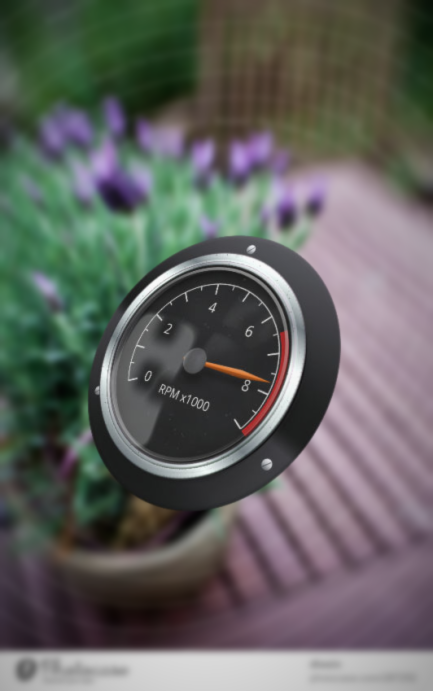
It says 7750 rpm
